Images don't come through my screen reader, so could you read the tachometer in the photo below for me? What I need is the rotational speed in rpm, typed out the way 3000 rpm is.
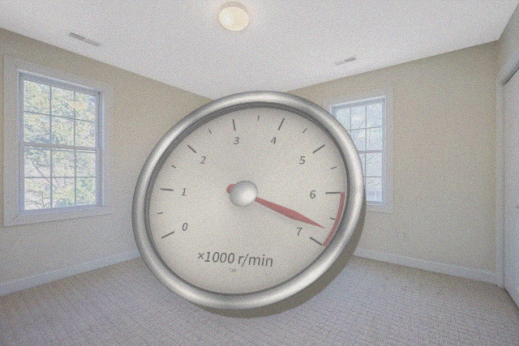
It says 6750 rpm
